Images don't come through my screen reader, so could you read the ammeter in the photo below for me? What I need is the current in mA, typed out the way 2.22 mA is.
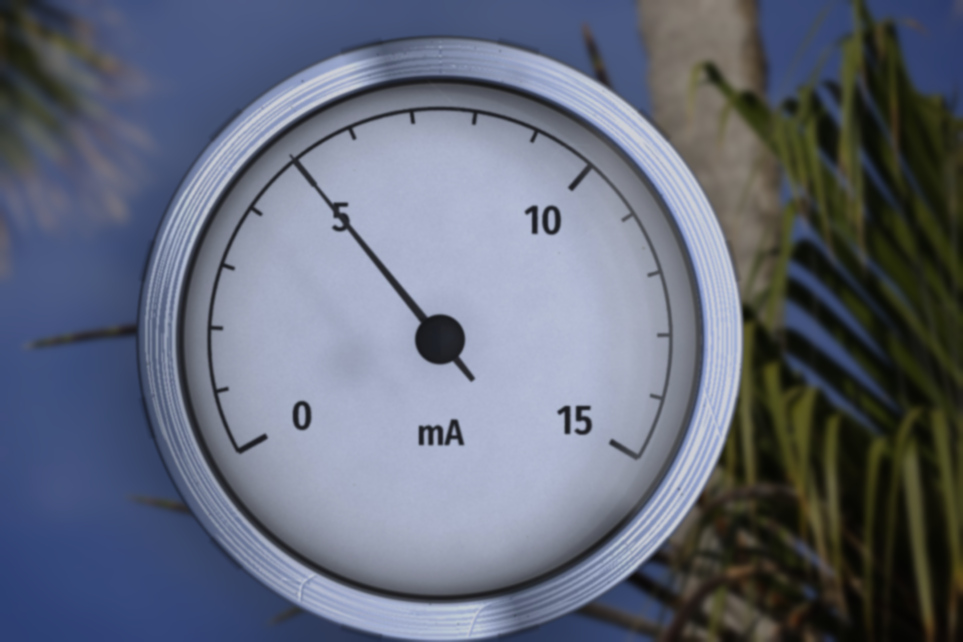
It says 5 mA
